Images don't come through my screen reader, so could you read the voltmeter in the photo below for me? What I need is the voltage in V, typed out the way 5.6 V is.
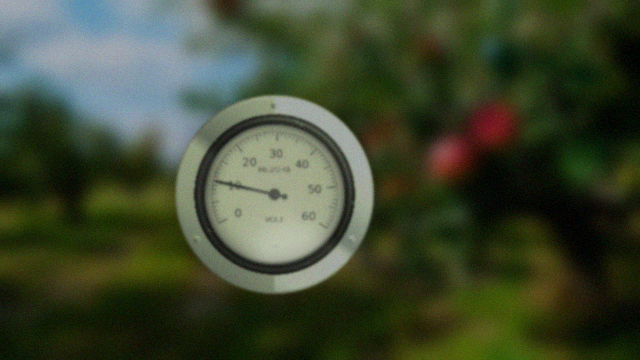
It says 10 V
